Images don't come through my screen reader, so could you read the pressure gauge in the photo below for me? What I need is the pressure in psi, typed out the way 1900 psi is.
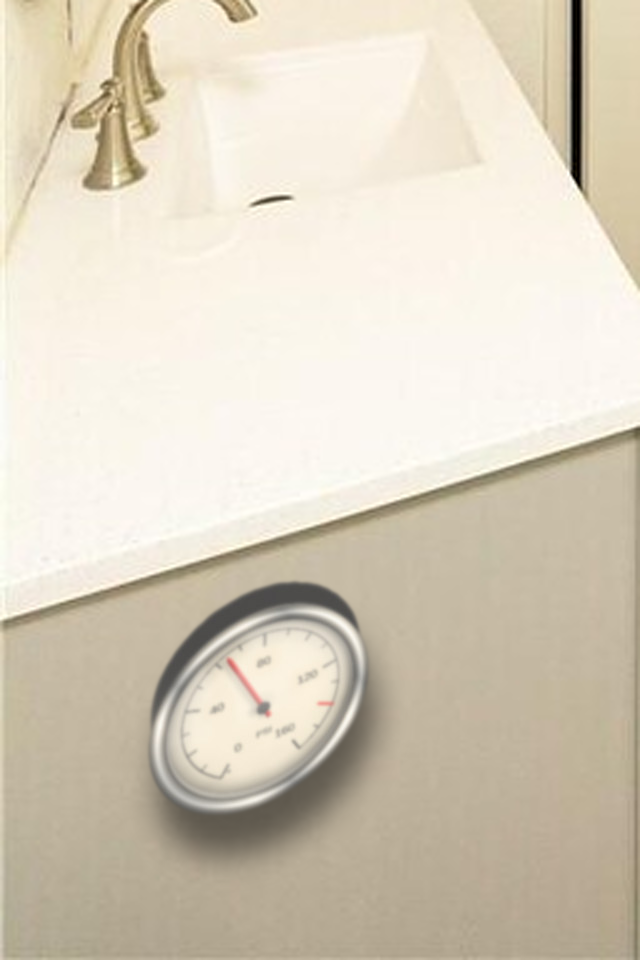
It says 65 psi
